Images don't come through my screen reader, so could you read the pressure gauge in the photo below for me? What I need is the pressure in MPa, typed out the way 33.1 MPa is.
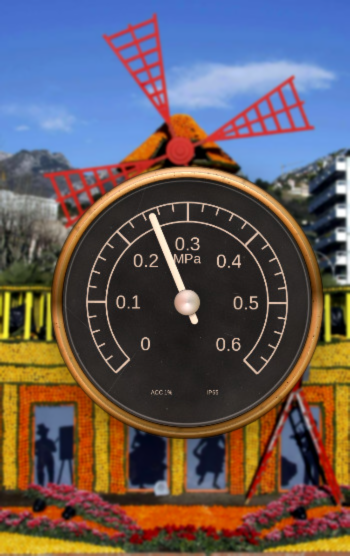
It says 0.25 MPa
